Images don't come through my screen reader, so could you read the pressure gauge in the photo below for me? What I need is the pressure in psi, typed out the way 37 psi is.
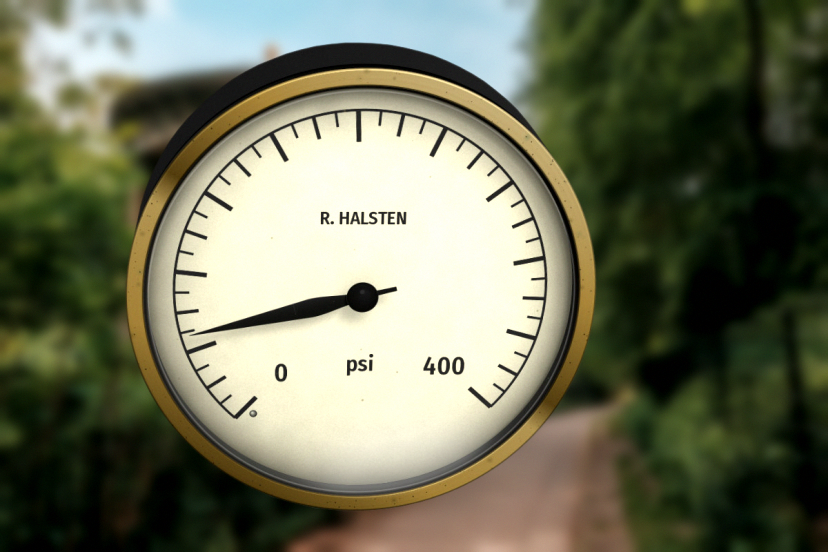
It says 50 psi
